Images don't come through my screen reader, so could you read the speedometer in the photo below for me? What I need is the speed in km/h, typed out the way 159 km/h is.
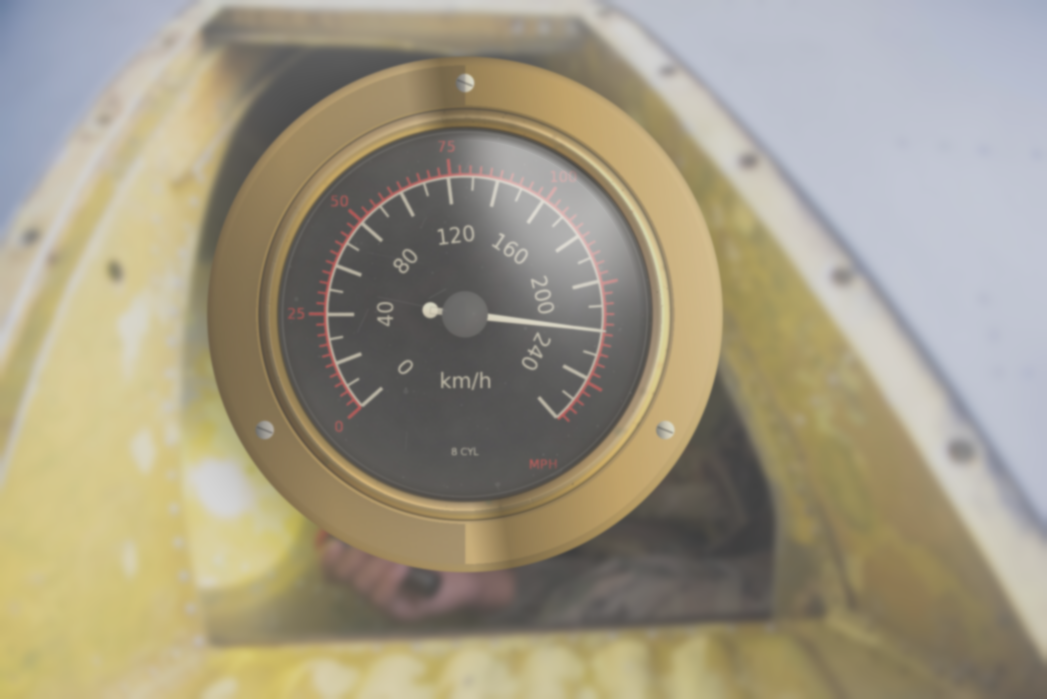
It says 220 km/h
